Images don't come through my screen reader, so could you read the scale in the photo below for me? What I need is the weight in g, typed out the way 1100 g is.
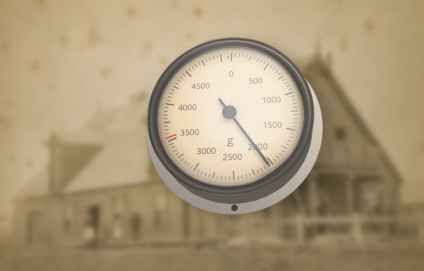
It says 2050 g
